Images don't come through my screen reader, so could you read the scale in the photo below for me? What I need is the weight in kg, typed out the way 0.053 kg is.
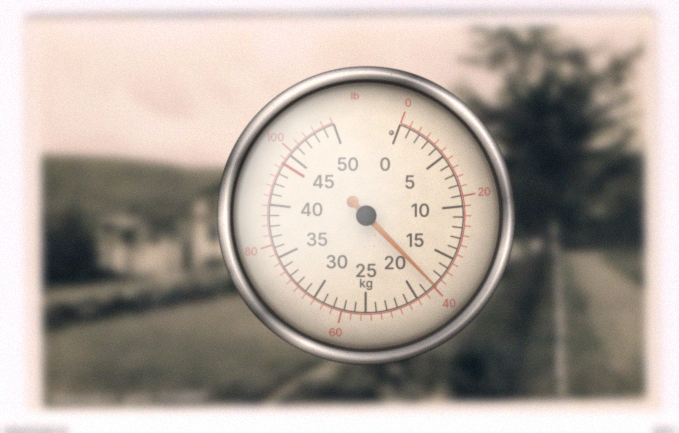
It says 18 kg
